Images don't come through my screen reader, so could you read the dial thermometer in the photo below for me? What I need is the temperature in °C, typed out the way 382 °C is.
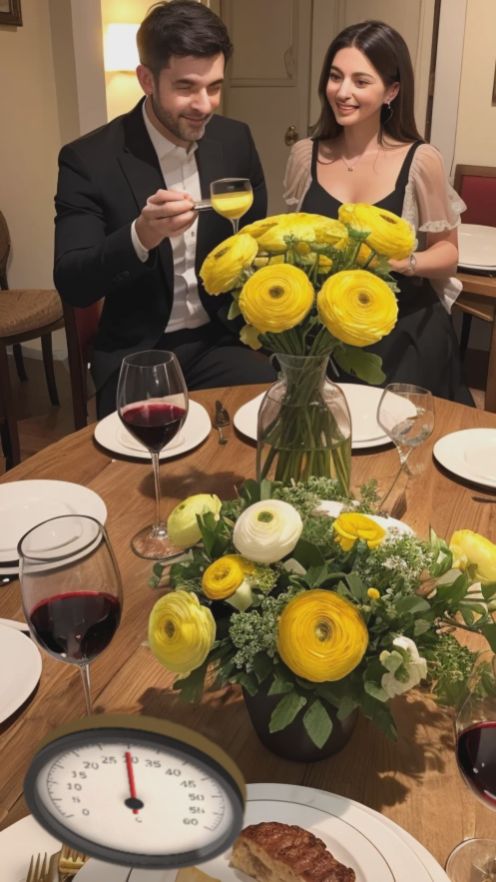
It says 30 °C
